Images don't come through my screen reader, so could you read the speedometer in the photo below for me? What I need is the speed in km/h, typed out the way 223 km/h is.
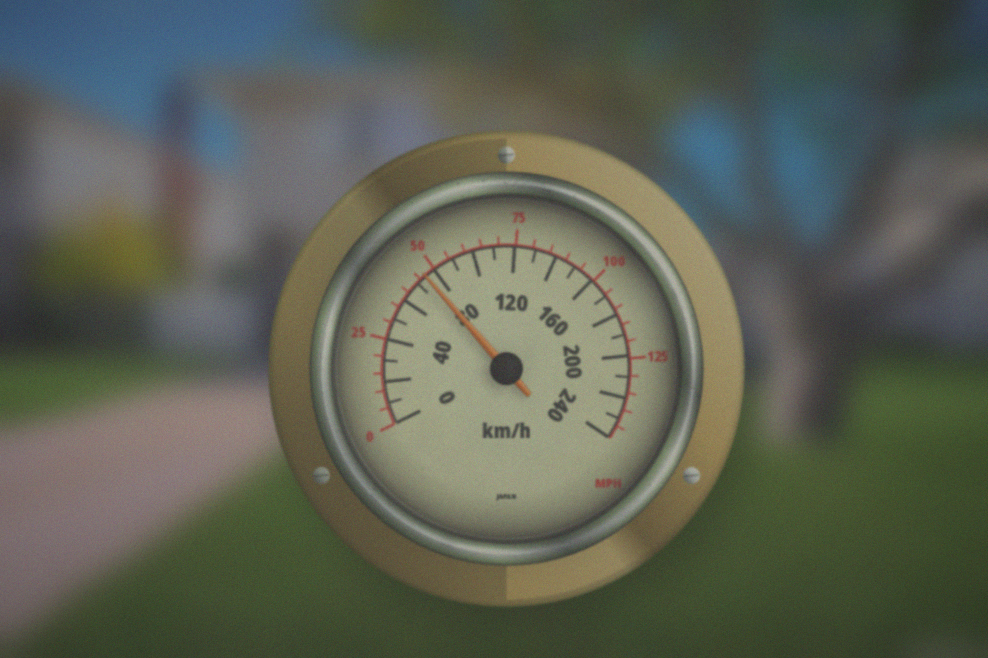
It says 75 km/h
